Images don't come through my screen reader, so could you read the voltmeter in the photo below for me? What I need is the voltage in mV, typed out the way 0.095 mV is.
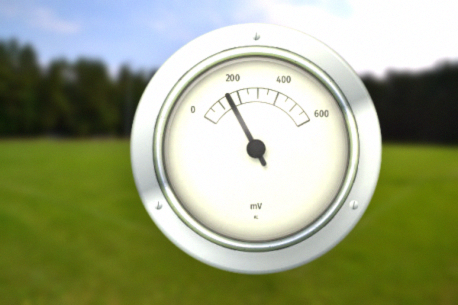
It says 150 mV
